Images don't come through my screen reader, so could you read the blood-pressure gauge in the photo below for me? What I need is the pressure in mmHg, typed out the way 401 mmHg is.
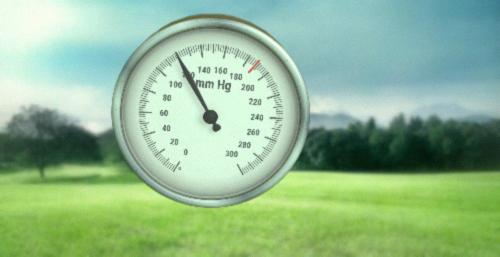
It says 120 mmHg
